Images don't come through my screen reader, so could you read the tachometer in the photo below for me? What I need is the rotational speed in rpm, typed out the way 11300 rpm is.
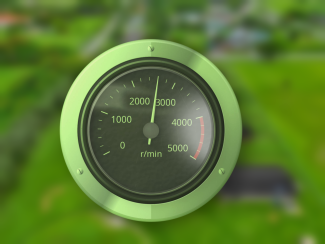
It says 2600 rpm
